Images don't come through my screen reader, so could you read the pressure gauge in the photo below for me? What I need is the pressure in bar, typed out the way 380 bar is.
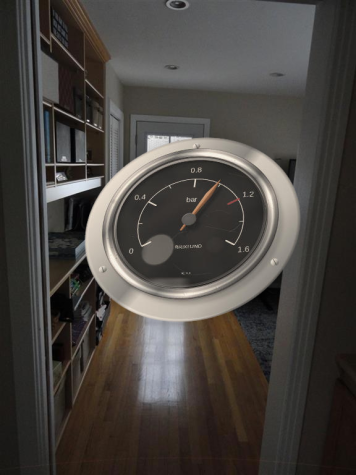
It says 1 bar
